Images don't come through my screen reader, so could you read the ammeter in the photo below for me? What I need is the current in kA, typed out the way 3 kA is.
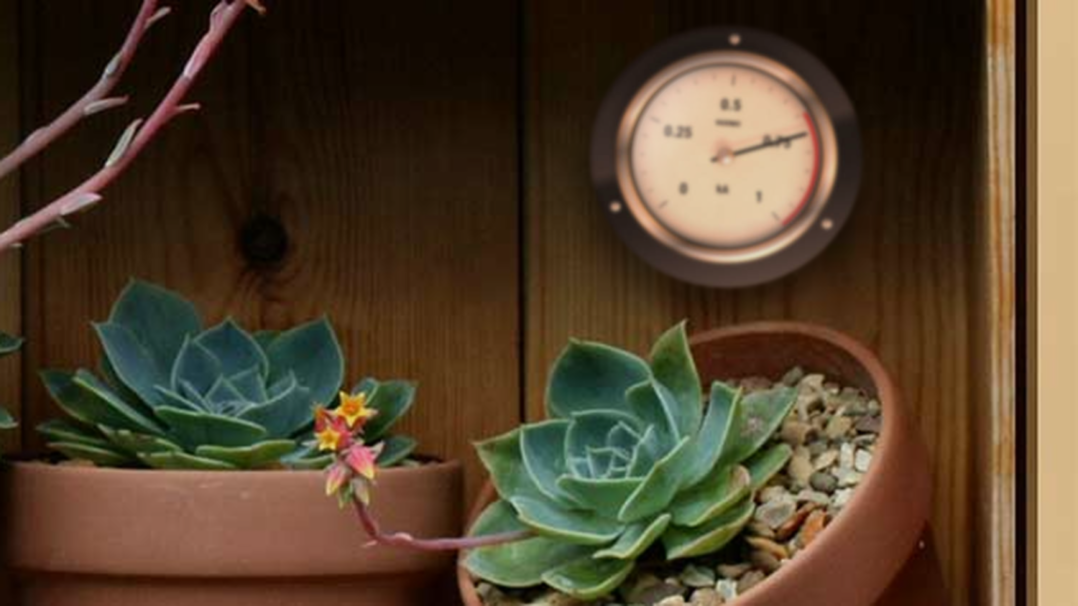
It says 0.75 kA
